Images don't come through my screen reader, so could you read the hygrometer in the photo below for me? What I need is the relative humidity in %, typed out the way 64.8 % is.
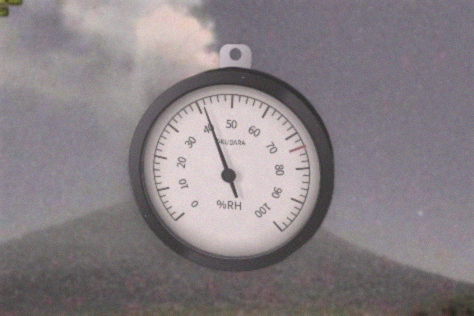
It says 42 %
